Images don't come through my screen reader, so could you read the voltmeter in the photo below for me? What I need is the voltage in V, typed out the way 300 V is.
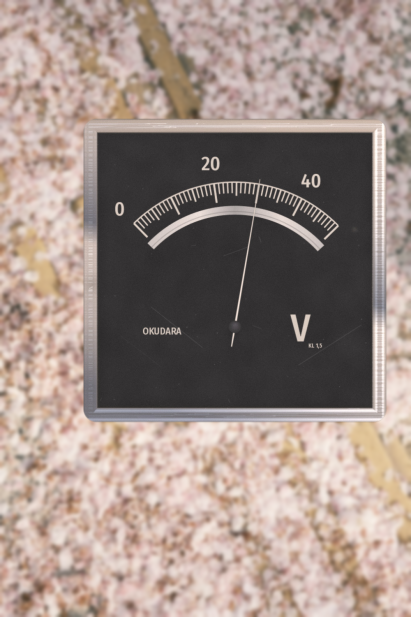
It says 30 V
